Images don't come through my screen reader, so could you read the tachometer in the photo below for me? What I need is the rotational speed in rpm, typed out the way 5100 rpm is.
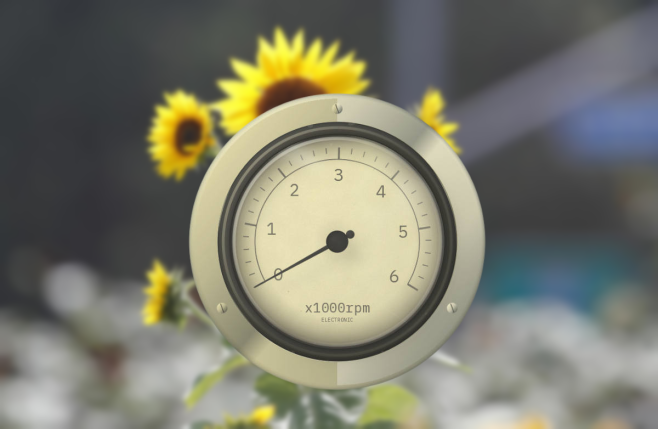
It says 0 rpm
